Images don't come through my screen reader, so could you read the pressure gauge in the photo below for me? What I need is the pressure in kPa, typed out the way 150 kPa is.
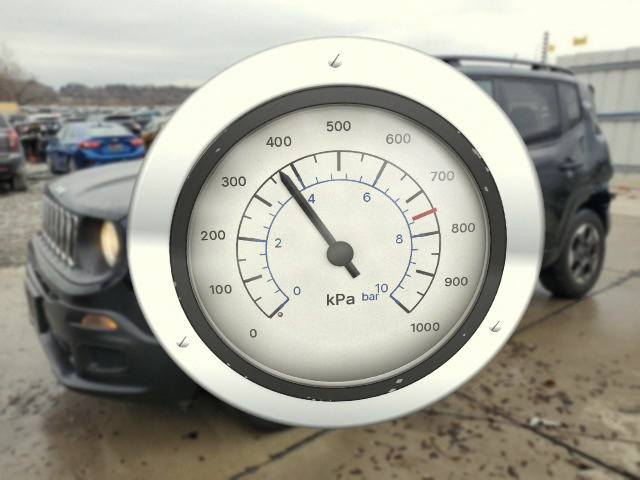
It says 375 kPa
